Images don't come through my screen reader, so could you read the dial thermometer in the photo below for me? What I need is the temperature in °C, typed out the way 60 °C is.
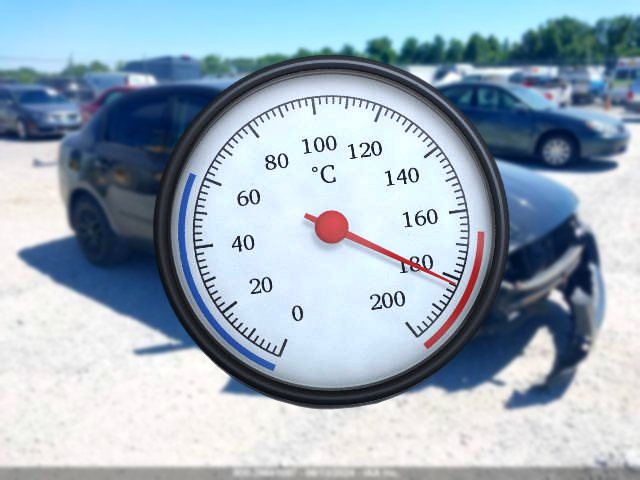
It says 182 °C
